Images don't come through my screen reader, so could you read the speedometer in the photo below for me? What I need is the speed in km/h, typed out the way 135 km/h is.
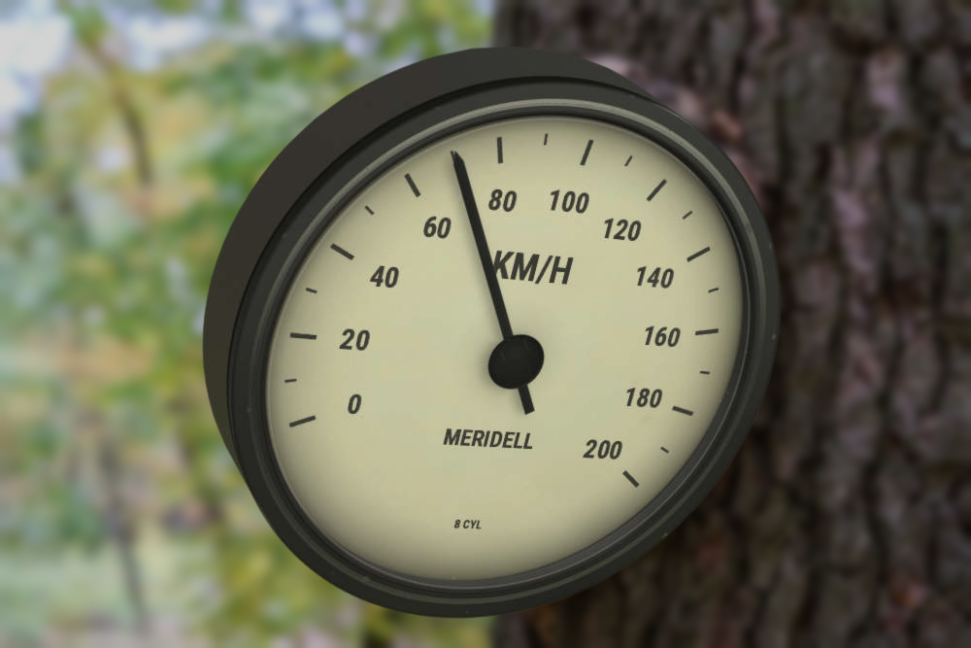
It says 70 km/h
